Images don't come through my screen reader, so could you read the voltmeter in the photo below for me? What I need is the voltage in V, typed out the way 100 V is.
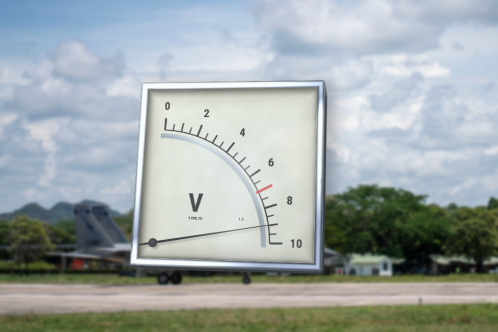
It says 9 V
